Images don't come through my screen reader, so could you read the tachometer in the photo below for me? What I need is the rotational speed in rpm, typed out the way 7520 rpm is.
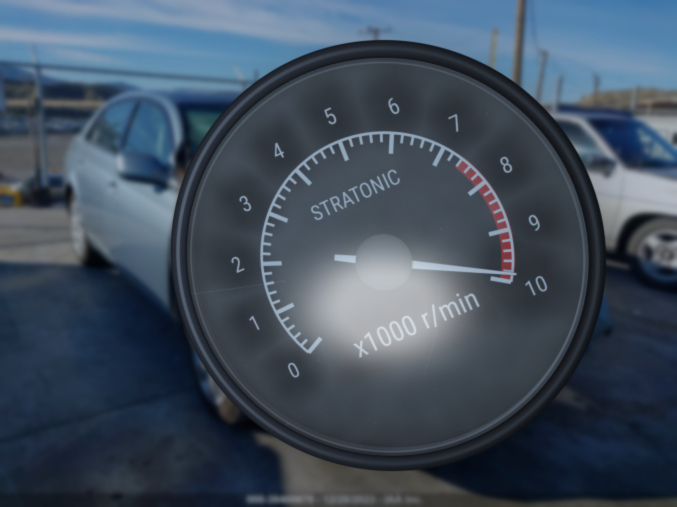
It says 9800 rpm
